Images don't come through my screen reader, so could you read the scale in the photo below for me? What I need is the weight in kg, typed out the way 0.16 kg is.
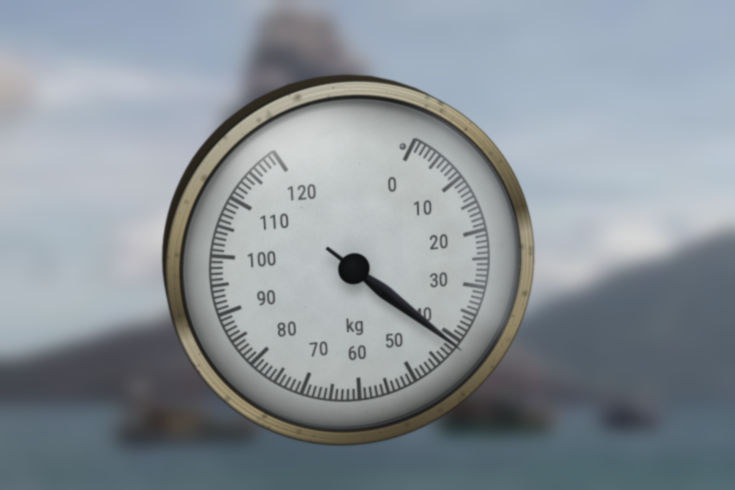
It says 41 kg
